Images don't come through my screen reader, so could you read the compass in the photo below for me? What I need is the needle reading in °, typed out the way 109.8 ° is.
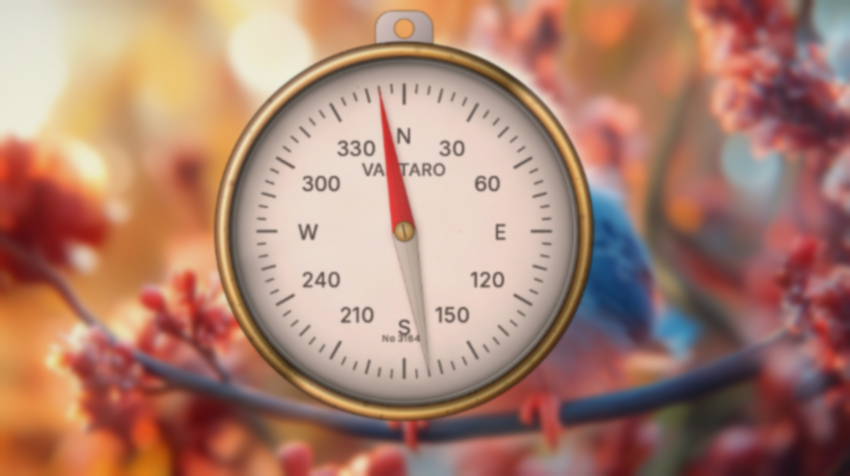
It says 350 °
